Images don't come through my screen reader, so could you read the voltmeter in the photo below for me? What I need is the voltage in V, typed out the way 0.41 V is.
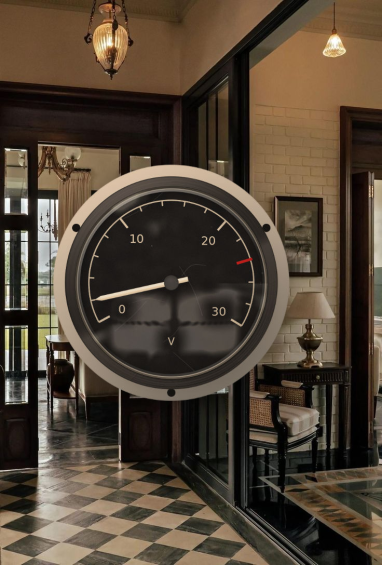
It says 2 V
